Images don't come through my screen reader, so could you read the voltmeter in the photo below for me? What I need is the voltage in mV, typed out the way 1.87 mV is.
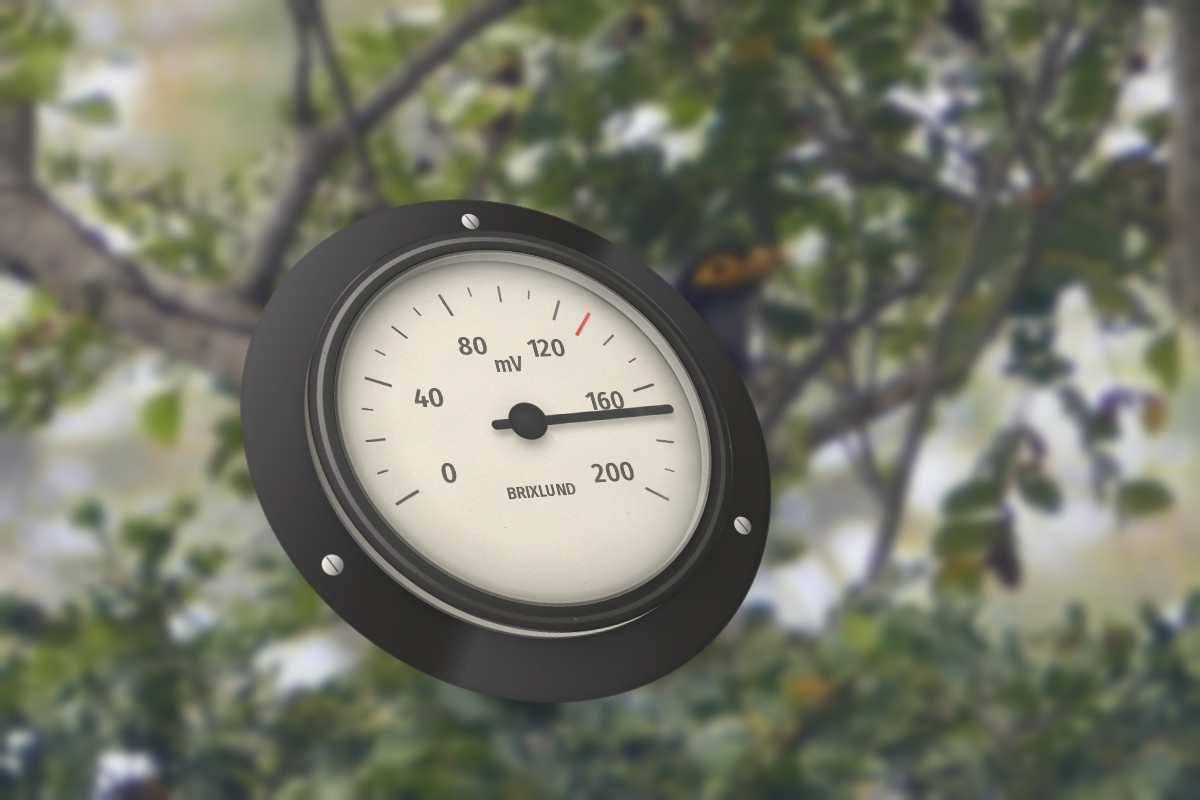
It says 170 mV
